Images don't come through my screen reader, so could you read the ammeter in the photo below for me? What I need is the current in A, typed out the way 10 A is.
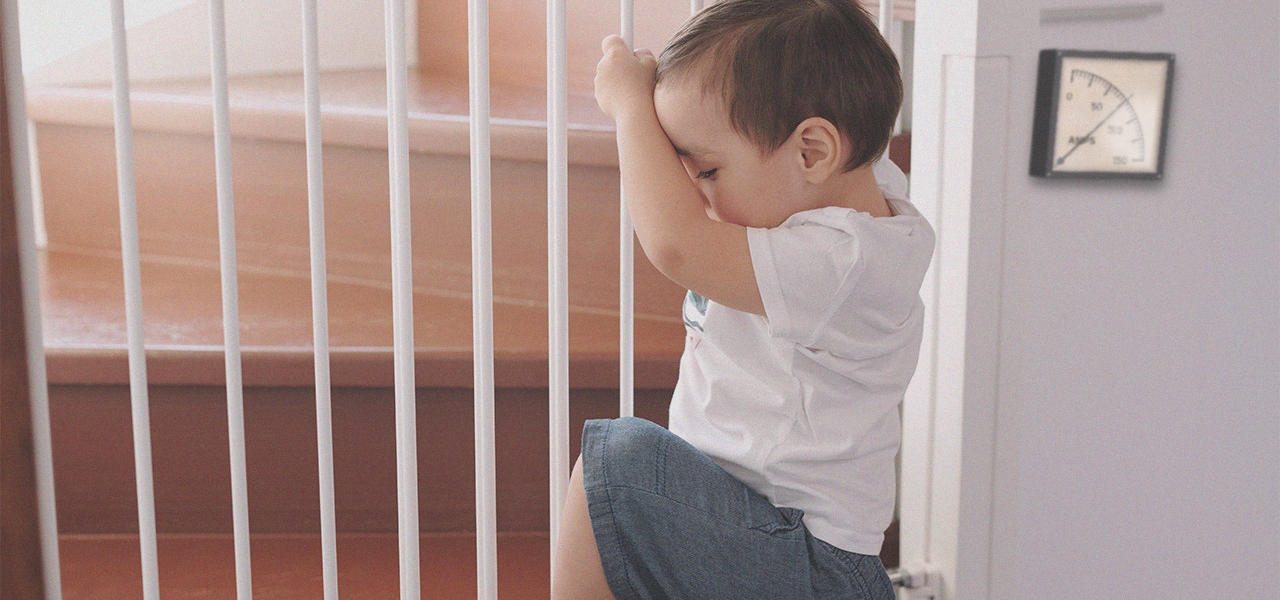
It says 75 A
